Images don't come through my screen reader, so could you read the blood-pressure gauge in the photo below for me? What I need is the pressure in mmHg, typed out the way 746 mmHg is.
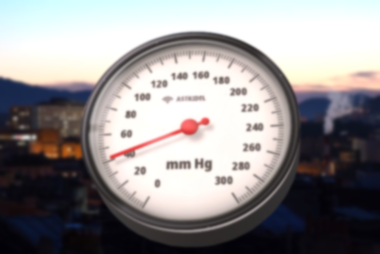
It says 40 mmHg
